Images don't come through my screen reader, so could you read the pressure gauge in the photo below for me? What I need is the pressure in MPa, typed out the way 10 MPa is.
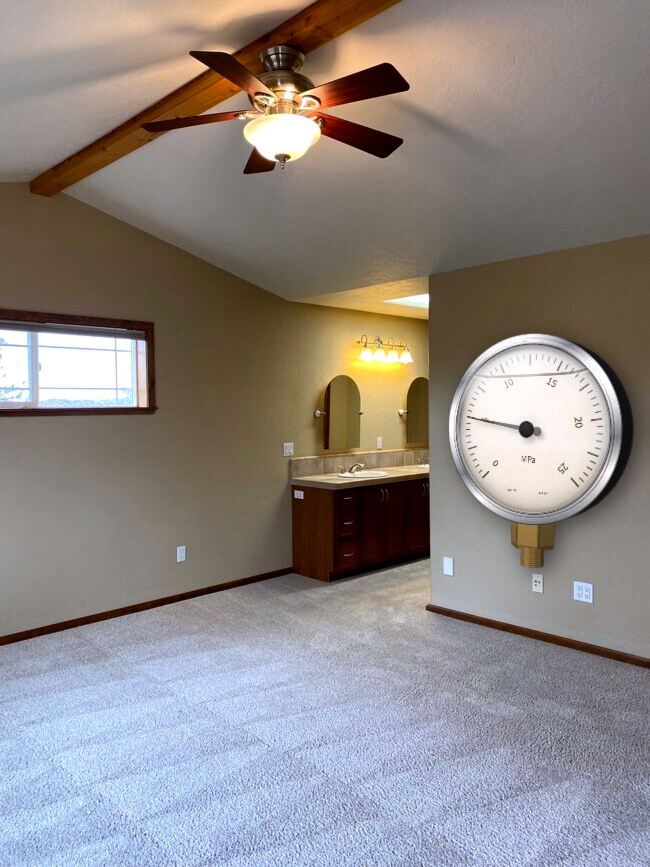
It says 5 MPa
